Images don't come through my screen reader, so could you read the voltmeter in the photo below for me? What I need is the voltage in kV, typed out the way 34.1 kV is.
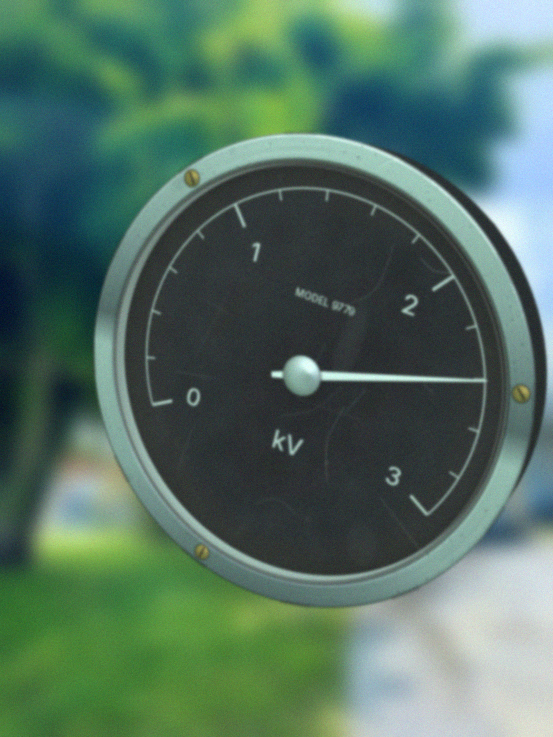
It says 2.4 kV
